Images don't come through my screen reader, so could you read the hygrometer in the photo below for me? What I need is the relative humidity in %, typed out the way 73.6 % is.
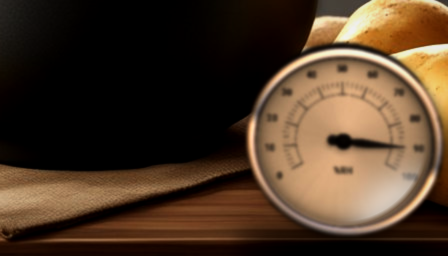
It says 90 %
